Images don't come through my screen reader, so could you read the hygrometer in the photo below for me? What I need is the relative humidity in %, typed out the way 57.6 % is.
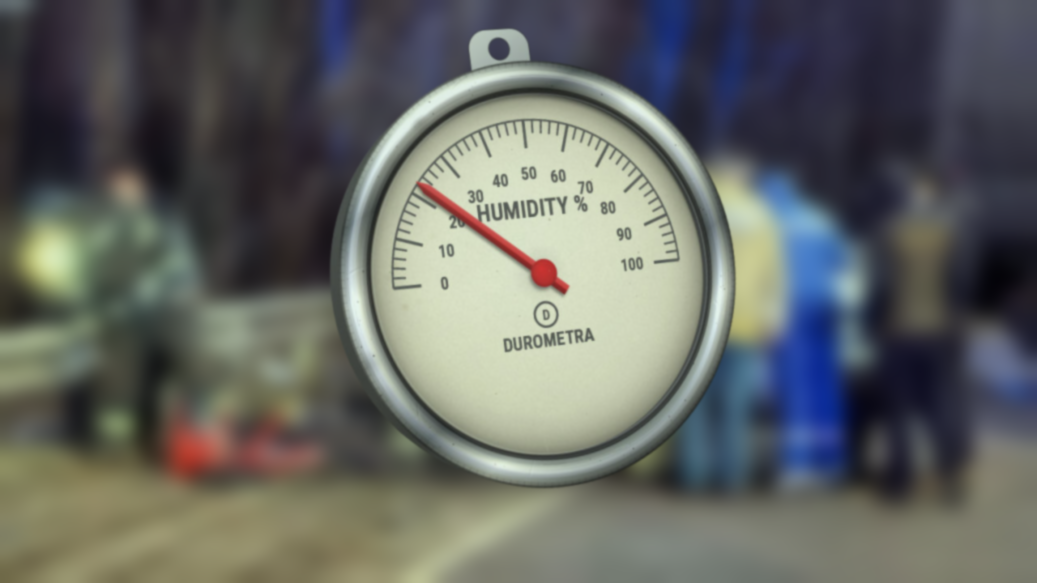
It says 22 %
